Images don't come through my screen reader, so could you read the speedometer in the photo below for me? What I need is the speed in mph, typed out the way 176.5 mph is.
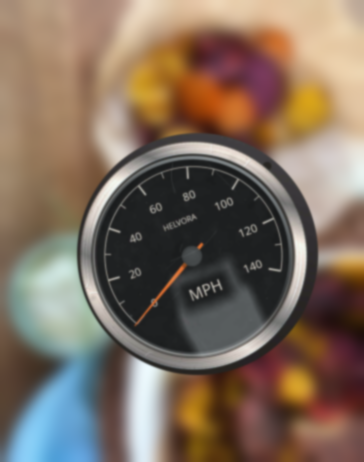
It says 0 mph
